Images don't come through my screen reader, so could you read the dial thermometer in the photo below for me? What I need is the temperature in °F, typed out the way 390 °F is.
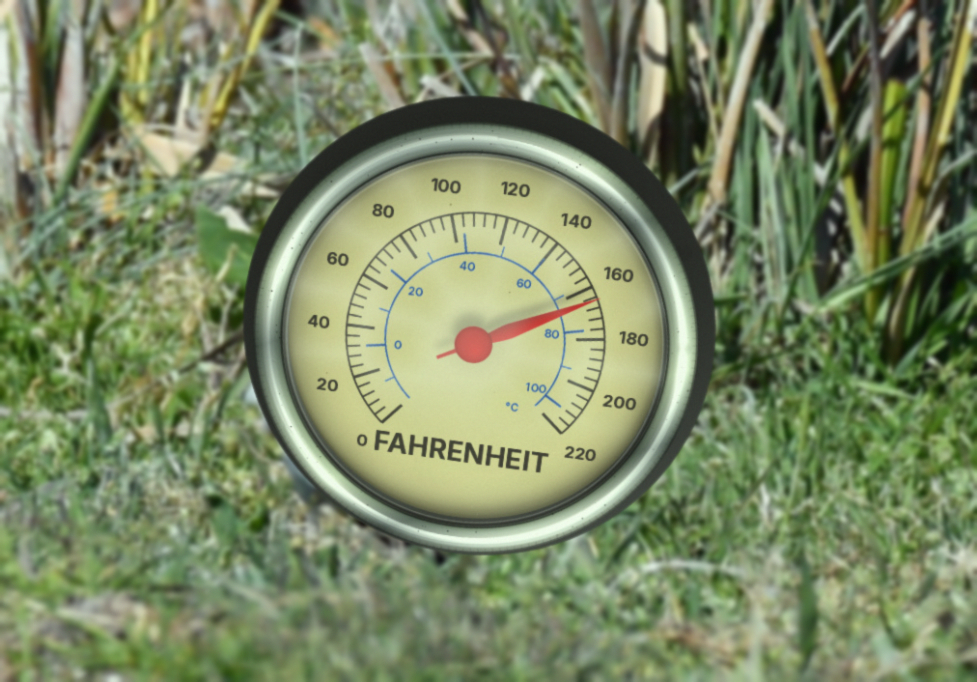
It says 164 °F
